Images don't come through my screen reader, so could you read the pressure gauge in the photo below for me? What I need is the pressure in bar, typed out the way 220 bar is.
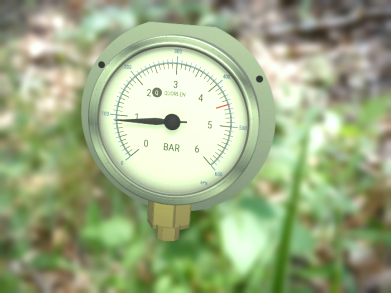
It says 0.9 bar
